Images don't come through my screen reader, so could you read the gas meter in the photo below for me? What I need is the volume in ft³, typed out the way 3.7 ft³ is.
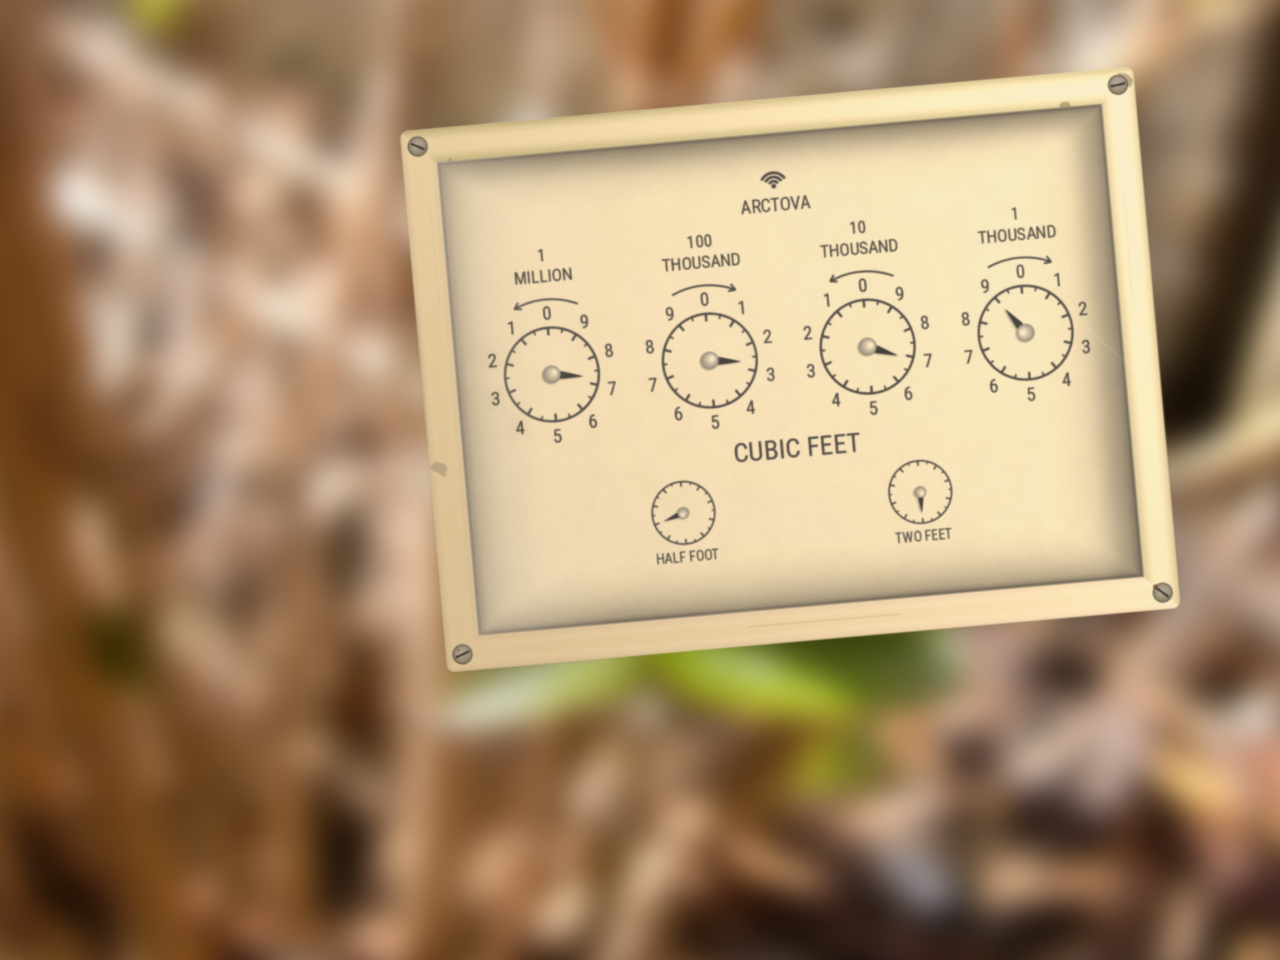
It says 726900 ft³
